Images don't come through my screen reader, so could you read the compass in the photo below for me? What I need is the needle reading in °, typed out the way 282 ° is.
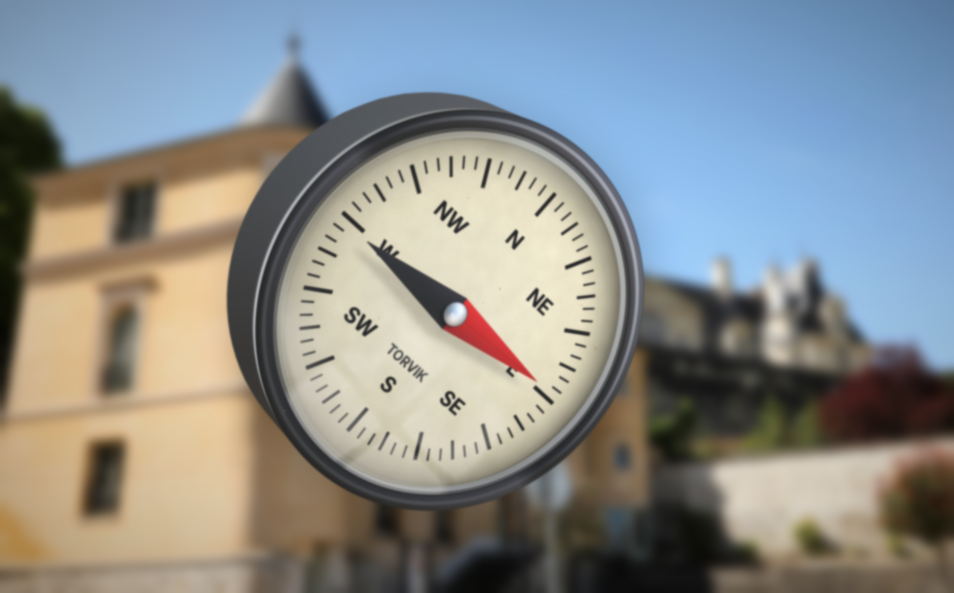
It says 87.5 °
